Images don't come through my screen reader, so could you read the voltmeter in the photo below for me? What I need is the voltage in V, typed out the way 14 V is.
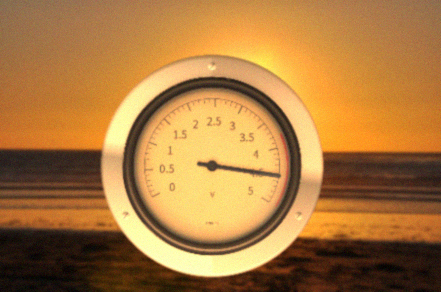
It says 4.5 V
